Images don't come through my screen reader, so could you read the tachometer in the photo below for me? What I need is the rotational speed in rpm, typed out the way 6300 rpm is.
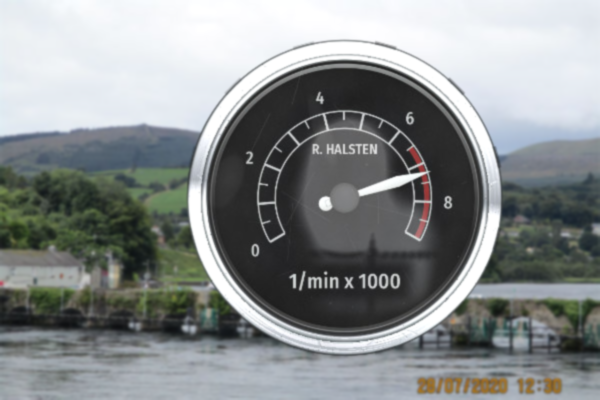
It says 7250 rpm
